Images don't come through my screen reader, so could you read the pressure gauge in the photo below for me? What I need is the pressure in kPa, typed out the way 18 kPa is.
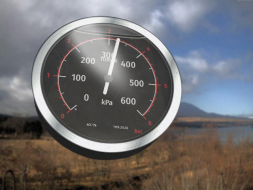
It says 325 kPa
